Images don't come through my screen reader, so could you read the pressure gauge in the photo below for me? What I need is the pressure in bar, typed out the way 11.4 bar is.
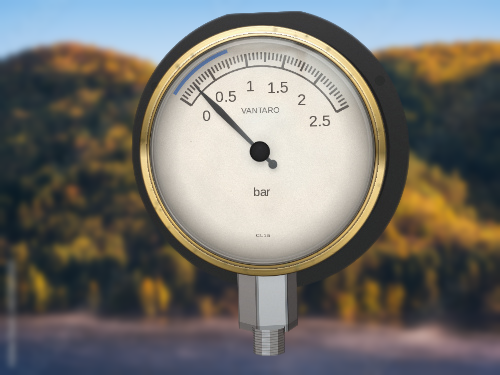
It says 0.25 bar
